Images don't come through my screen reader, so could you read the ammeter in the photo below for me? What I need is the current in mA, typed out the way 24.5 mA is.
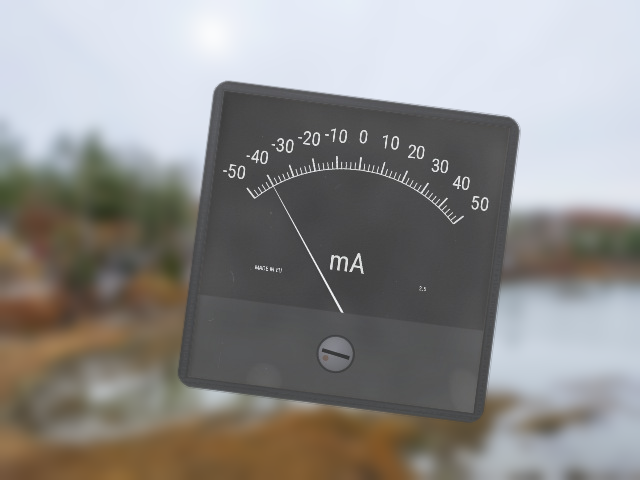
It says -40 mA
